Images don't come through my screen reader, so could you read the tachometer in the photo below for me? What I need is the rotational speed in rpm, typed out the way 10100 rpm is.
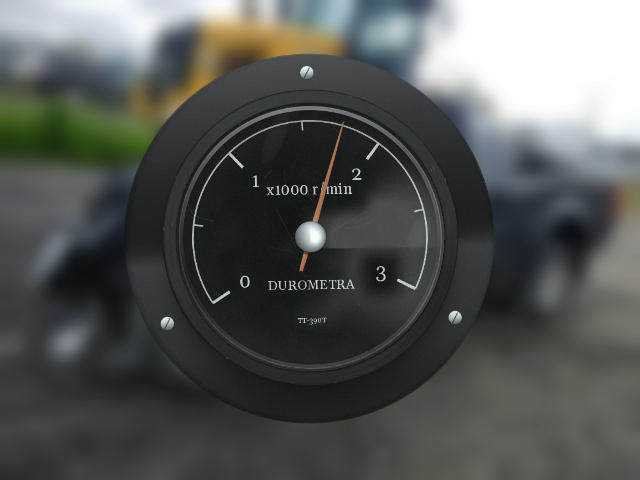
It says 1750 rpm
